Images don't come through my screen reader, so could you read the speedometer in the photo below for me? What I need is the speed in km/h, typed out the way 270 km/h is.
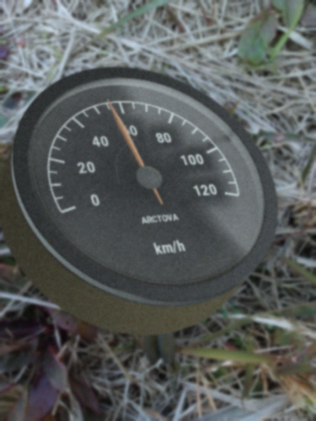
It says 55 km/h
